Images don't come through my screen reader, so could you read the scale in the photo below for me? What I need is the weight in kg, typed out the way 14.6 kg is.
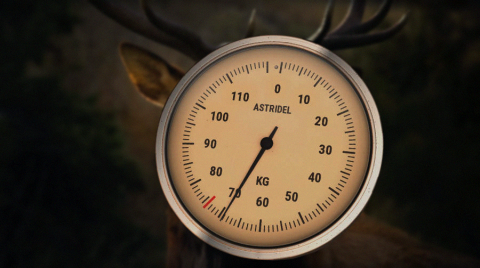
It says 69 kg
